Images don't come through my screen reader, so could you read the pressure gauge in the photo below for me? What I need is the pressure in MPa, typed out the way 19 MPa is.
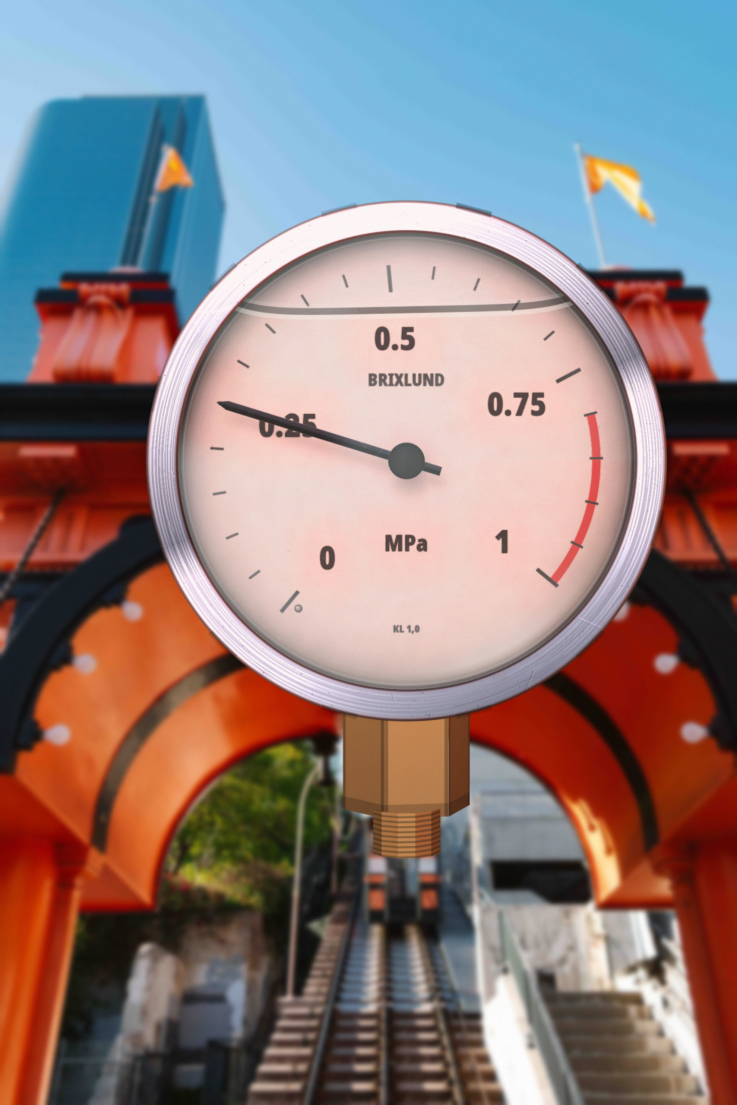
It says 0.25 MPa
